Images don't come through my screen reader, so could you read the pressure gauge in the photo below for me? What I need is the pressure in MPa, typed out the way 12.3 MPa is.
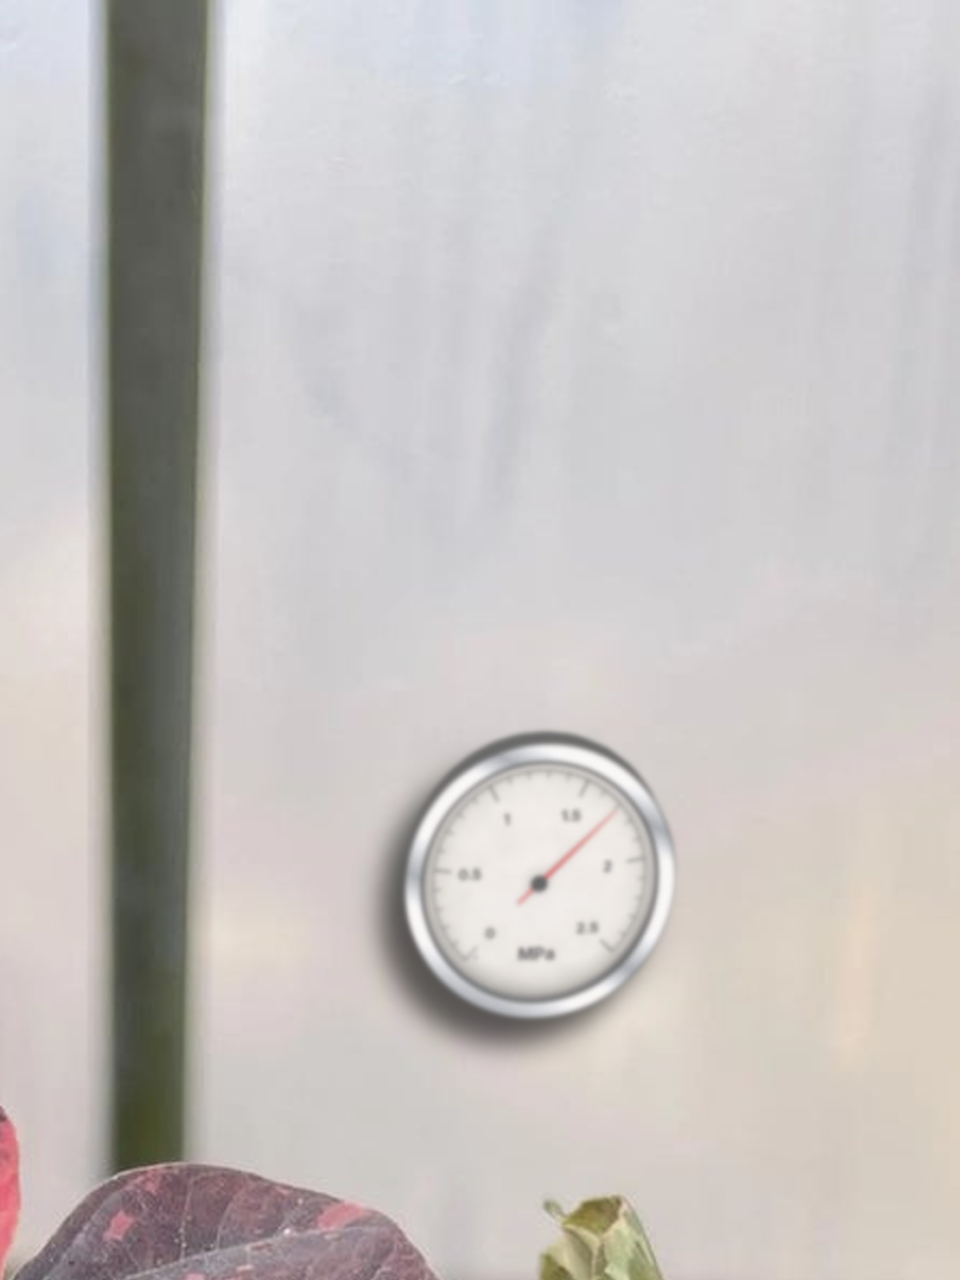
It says 1.7 MPa
